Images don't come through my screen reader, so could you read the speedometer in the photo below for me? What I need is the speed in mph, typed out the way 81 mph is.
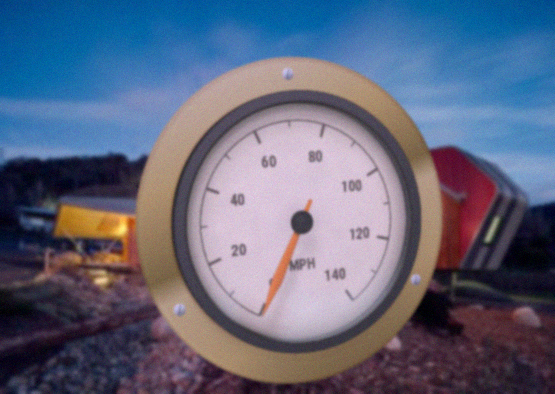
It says 0 mph
